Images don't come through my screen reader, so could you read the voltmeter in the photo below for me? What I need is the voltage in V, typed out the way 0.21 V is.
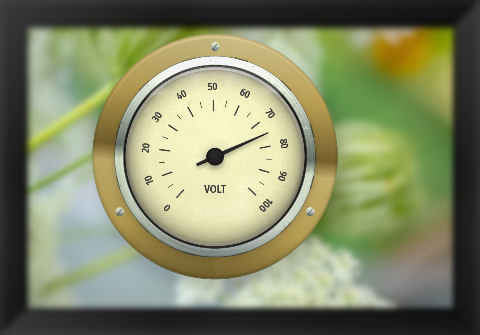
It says 75 V
